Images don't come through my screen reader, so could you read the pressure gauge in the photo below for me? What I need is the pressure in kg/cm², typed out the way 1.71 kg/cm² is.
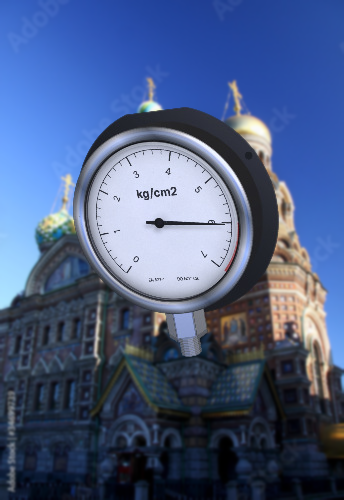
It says 6 kg/cm²
